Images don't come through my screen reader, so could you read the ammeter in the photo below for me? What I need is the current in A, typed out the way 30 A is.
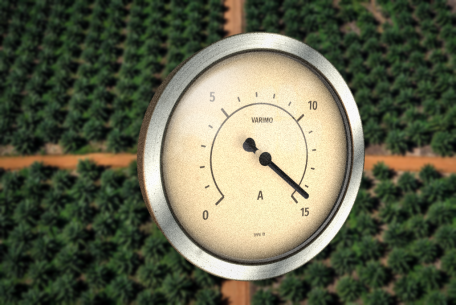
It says 14.5 A
